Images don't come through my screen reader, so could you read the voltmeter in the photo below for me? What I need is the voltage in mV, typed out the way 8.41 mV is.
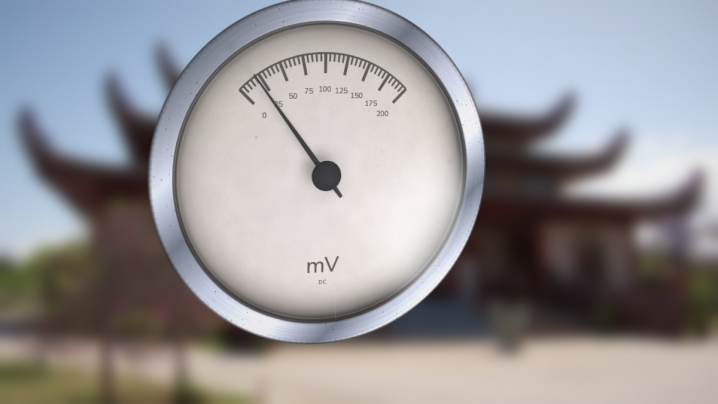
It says 20 mV
